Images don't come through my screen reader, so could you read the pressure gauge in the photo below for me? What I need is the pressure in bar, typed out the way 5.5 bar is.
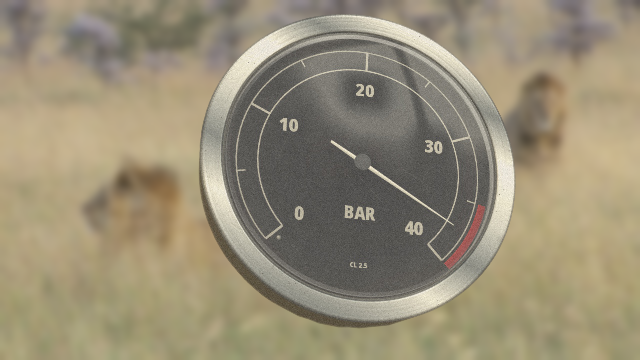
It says 37.5 bar
